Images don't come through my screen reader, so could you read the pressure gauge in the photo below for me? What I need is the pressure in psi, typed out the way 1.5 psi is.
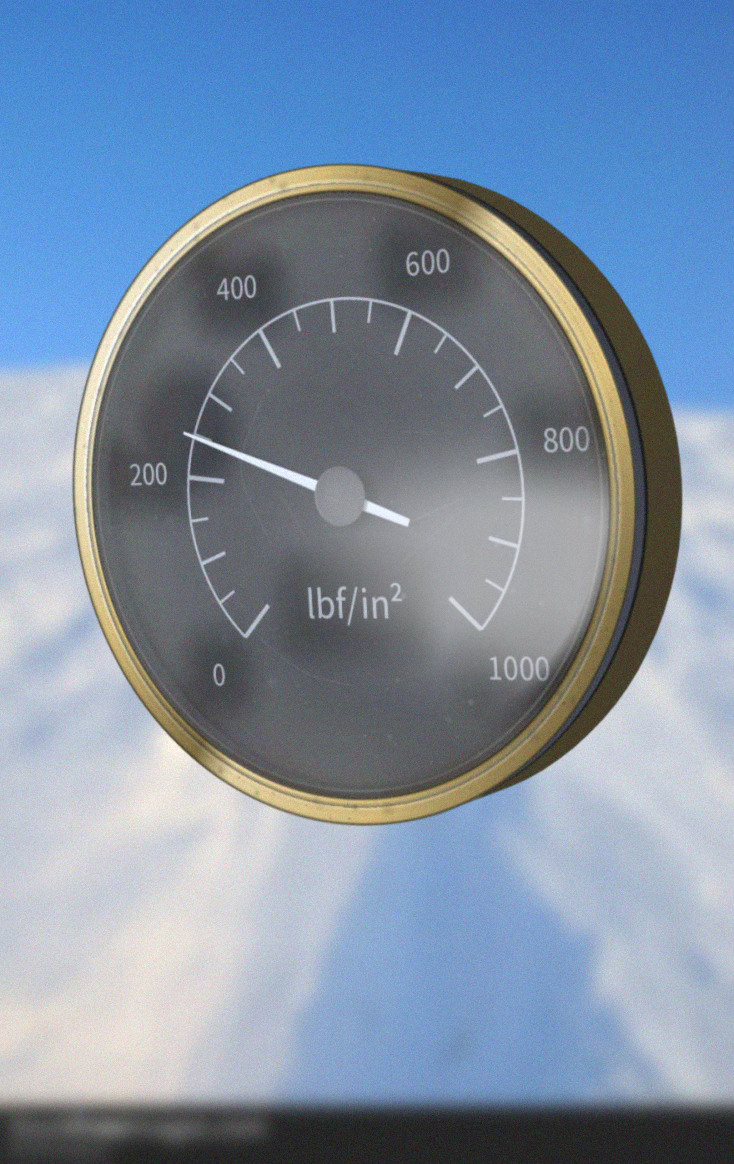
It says 250 psi
